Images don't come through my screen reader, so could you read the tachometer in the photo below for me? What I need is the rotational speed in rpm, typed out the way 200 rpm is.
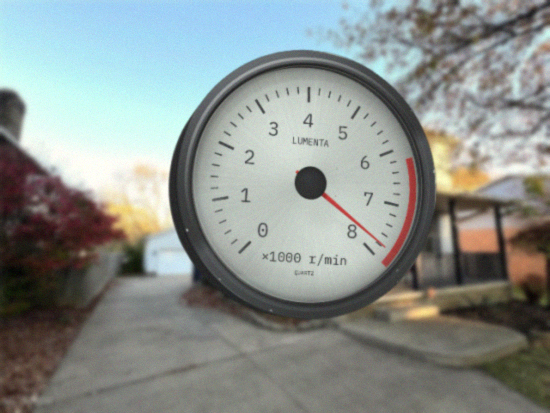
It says 7800 rpm
